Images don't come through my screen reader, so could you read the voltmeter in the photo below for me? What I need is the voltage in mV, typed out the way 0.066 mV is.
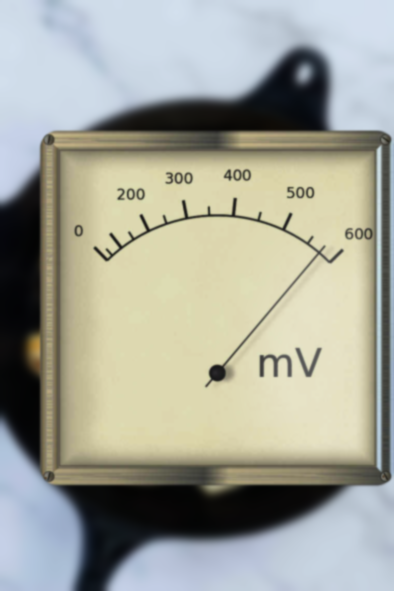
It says 575 mV
